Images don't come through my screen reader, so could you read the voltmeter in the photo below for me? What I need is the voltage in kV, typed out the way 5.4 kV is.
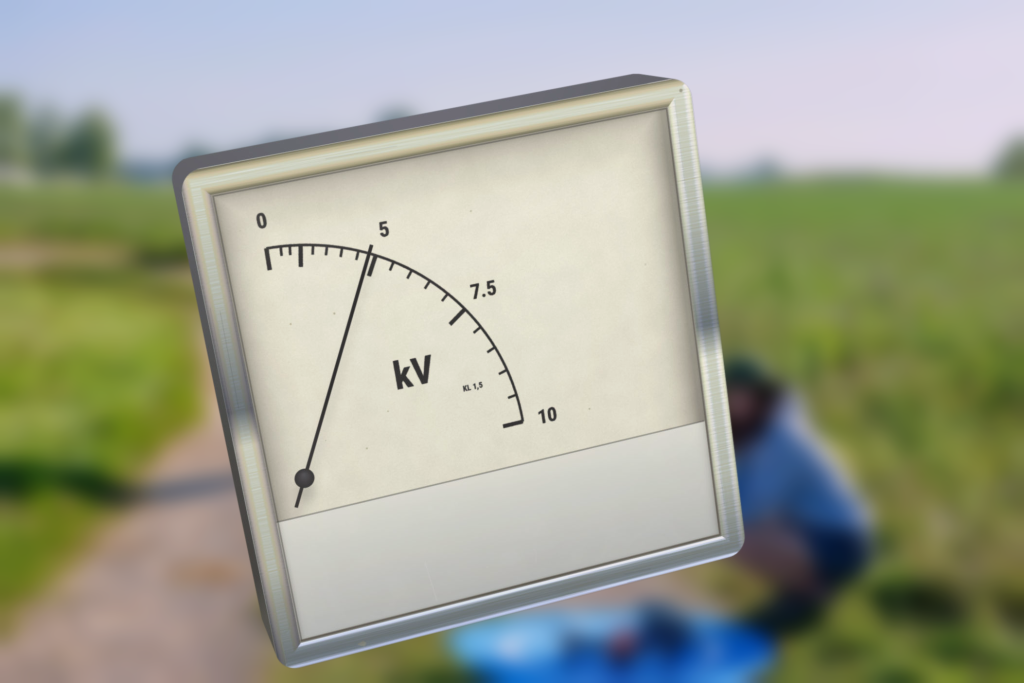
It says 4.75 kV
